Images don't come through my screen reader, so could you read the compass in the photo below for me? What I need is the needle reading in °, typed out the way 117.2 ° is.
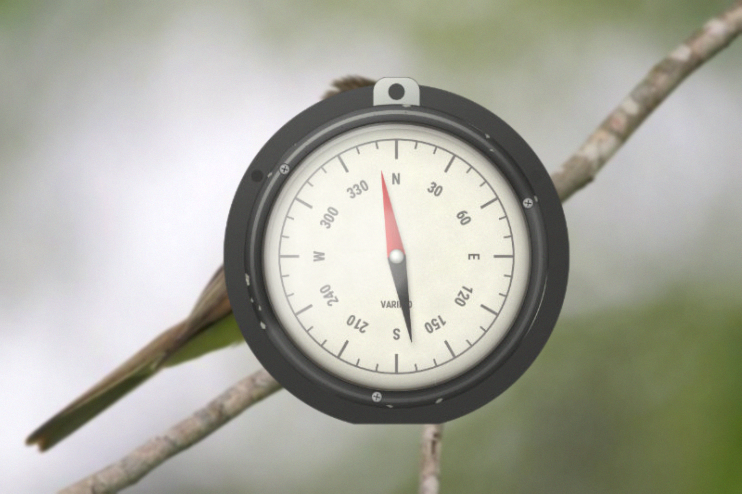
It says 350 °
